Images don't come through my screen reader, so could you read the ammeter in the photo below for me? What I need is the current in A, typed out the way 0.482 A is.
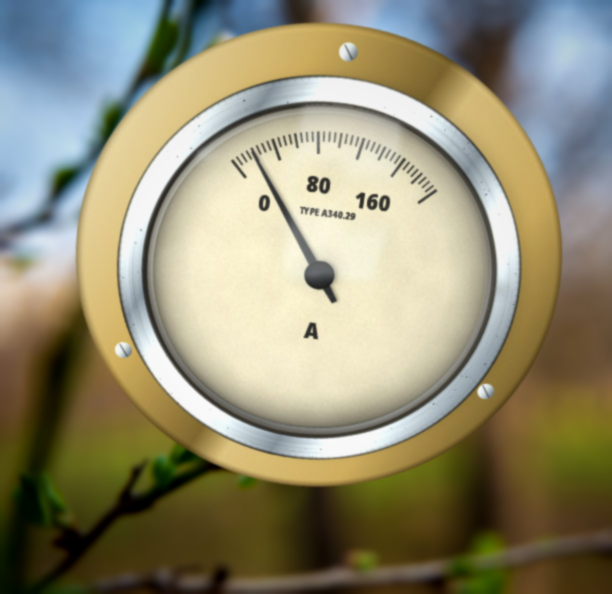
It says 20 A
